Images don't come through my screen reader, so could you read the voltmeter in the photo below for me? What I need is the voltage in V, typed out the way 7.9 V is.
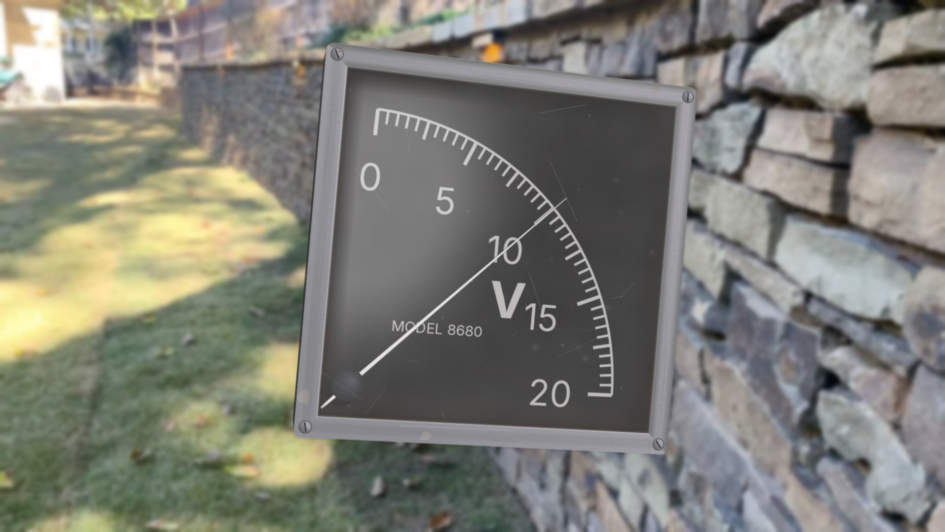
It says 10 V
